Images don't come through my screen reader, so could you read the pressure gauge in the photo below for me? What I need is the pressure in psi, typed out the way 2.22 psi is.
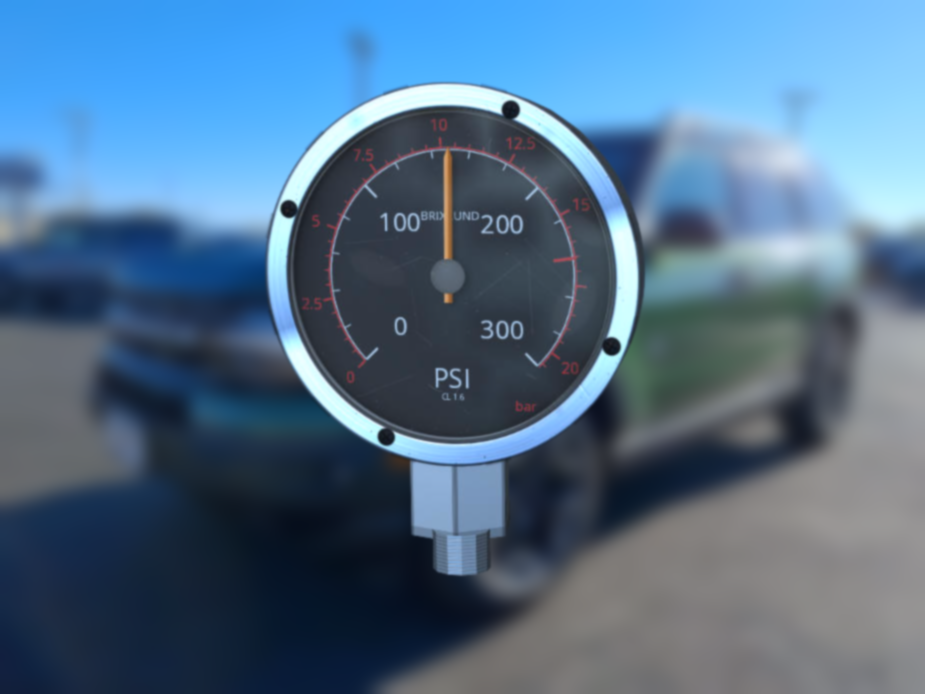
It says 150 psi
